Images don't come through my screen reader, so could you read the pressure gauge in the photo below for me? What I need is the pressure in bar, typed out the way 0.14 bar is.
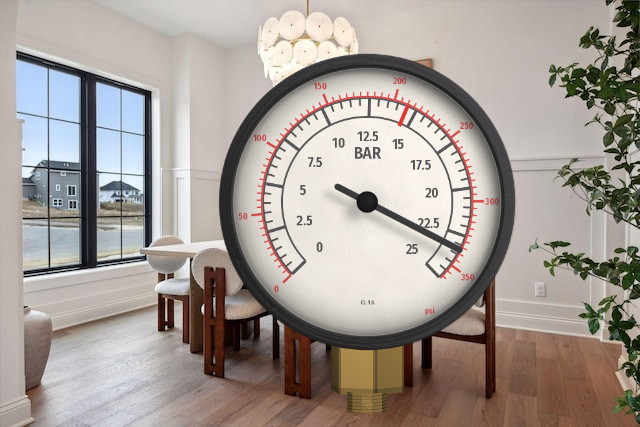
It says 23.25 bar
